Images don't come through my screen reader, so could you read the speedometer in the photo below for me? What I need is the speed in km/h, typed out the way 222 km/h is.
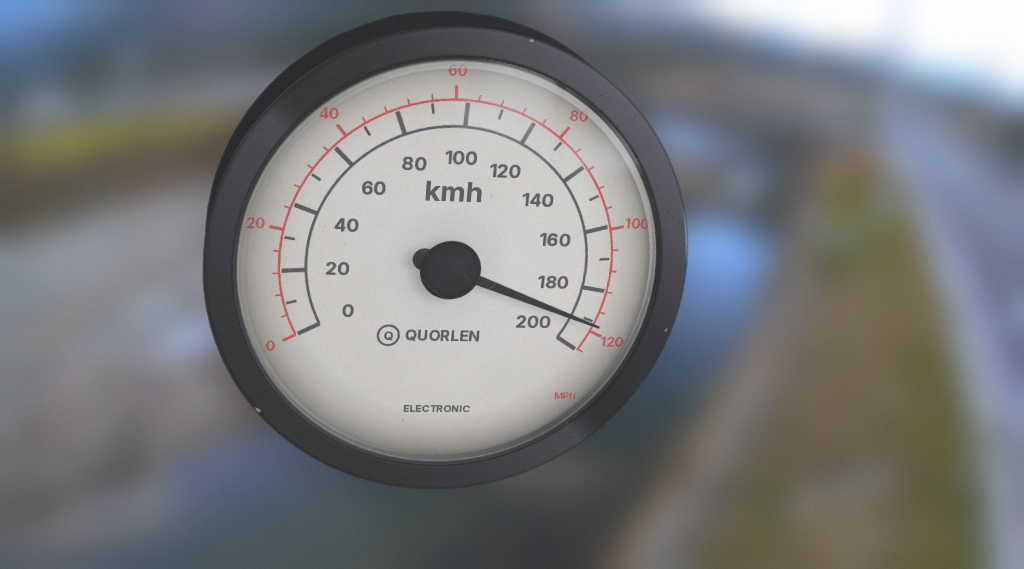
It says 190 km/h
